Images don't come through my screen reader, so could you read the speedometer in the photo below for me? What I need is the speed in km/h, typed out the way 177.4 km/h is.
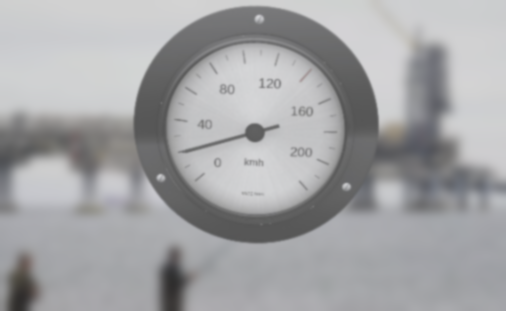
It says 20 km/h
